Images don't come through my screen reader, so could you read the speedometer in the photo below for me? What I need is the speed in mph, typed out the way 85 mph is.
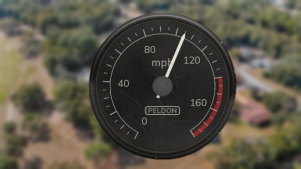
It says 105 mph
